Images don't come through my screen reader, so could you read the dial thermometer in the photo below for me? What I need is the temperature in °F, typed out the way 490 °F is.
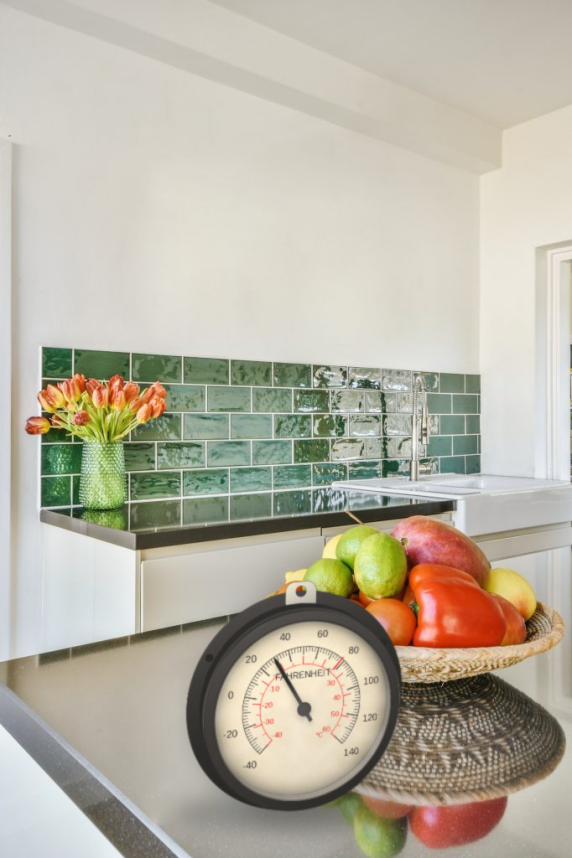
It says 30 °F
